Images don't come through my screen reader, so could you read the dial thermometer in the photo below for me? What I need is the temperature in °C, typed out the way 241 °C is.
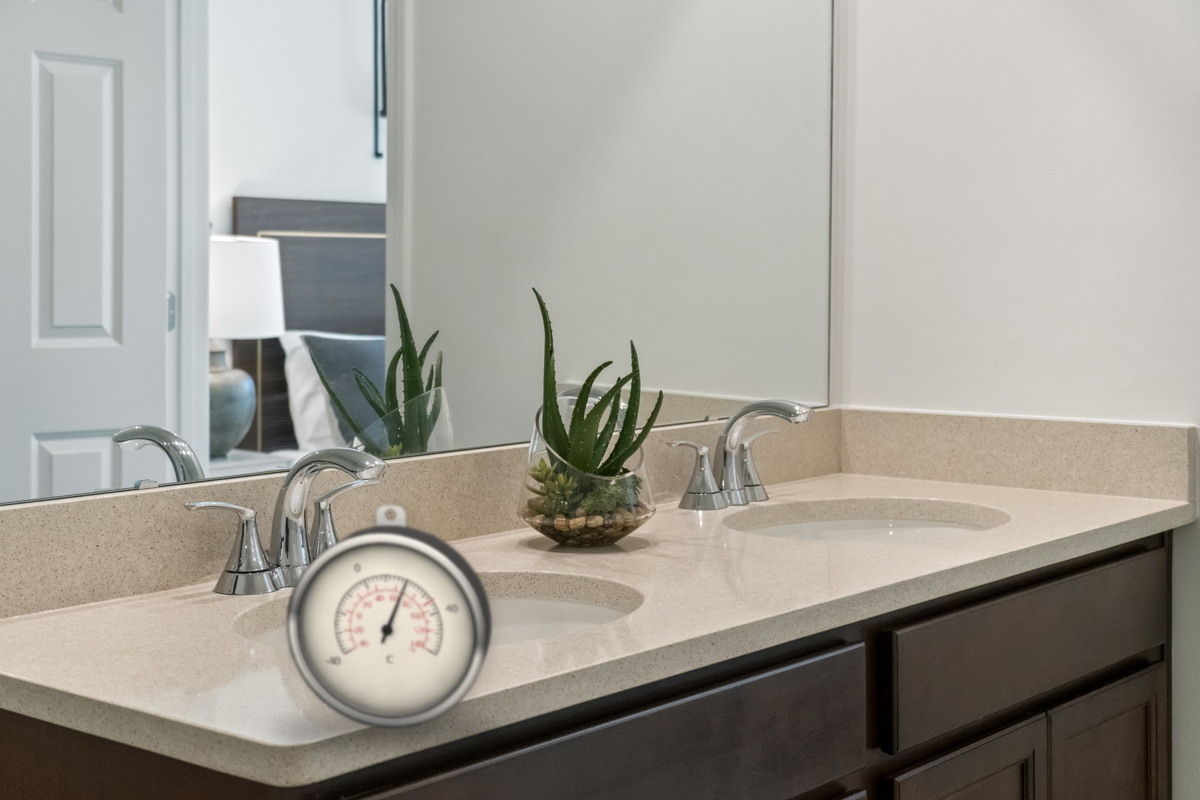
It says 20 °C
